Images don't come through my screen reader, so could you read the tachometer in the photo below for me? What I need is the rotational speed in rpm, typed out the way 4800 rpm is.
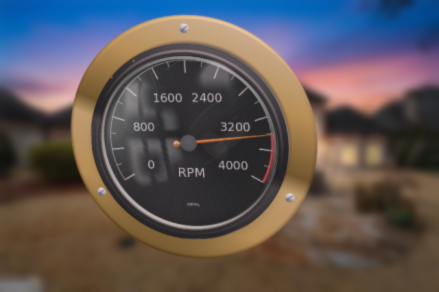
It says 3400 rpm
